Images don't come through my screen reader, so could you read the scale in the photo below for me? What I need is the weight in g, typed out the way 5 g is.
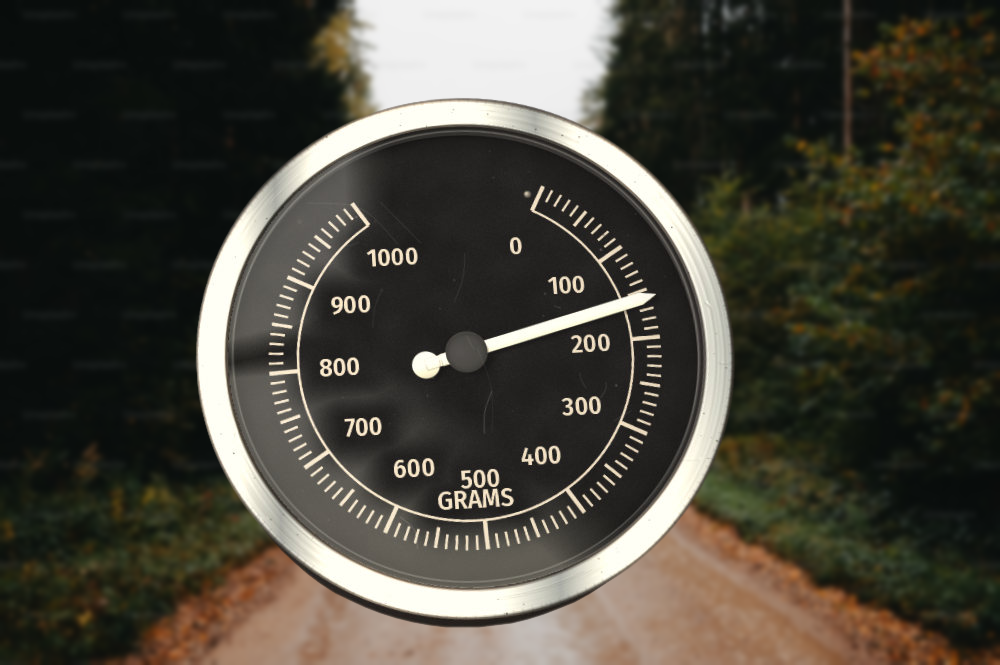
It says 160 g
